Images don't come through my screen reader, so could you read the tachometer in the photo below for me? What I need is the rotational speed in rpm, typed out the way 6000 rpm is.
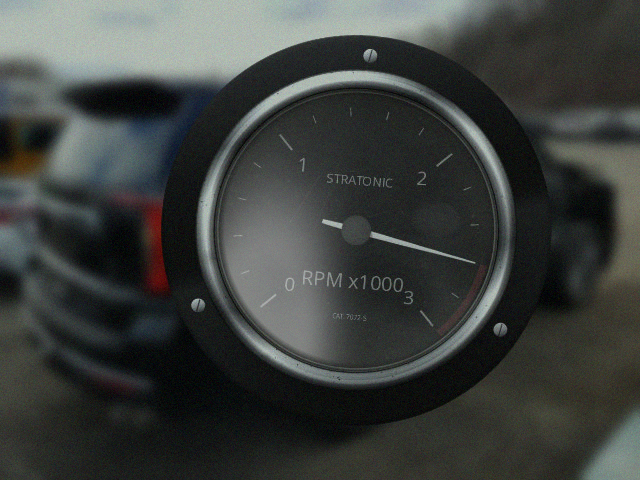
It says 2600 rpm
